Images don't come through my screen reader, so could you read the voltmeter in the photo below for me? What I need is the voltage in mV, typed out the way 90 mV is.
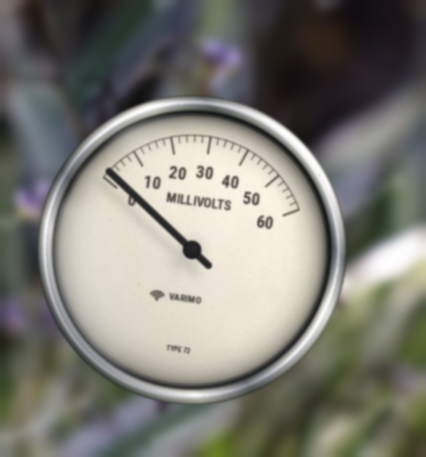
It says 2 mV
